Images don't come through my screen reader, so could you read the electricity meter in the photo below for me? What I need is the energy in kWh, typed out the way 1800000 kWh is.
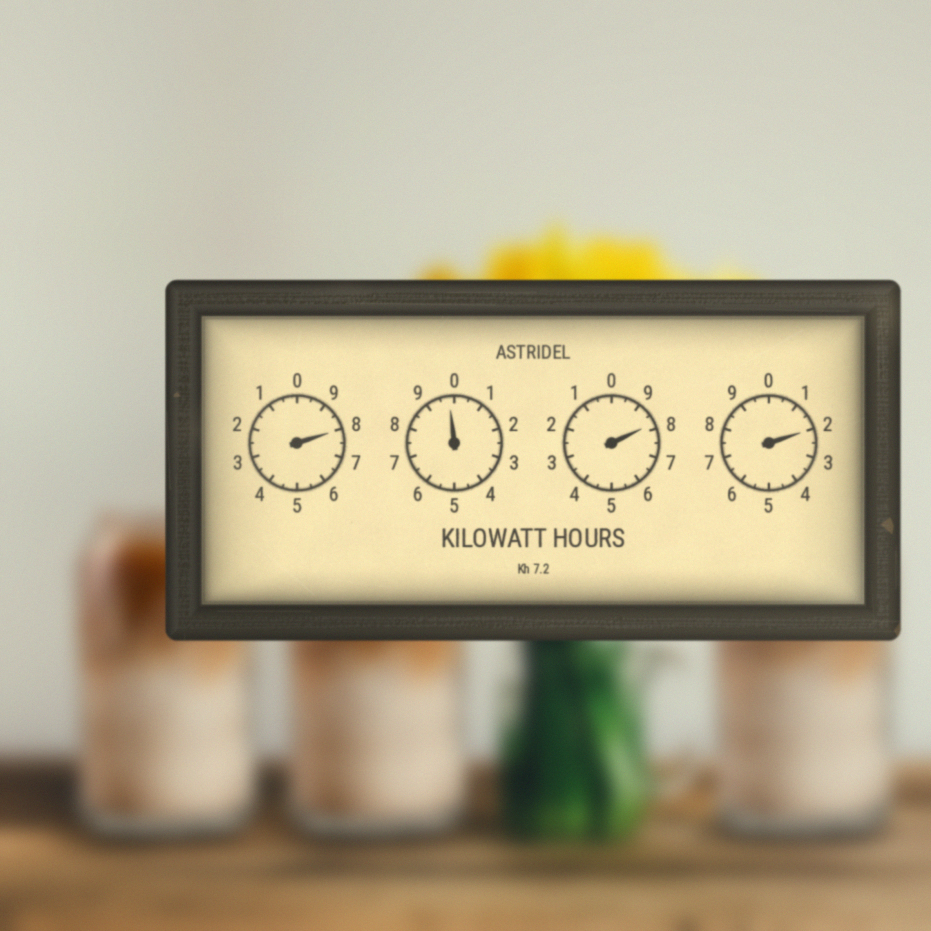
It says 7982 kWh
